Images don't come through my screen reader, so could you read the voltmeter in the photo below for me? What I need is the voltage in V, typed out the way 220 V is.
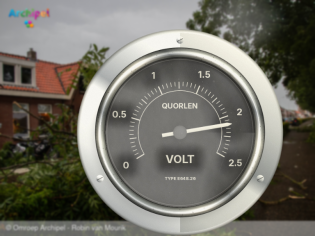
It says 2.1 V
